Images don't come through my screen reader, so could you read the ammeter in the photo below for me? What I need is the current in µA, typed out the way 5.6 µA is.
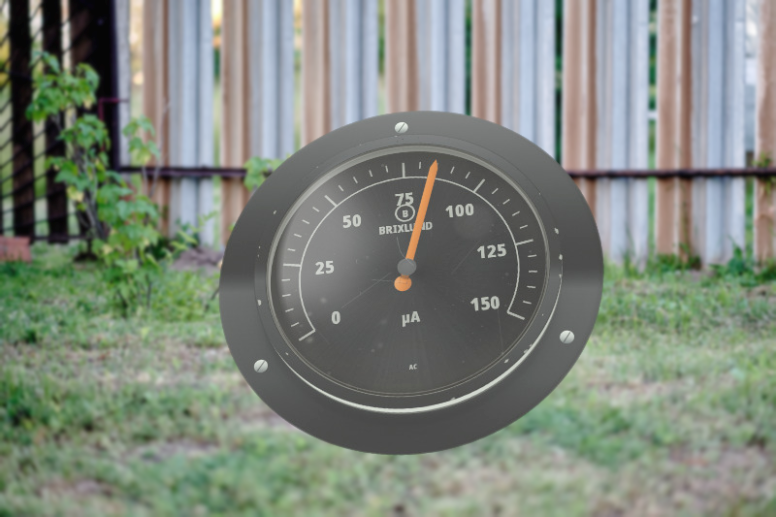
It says 85 µA
